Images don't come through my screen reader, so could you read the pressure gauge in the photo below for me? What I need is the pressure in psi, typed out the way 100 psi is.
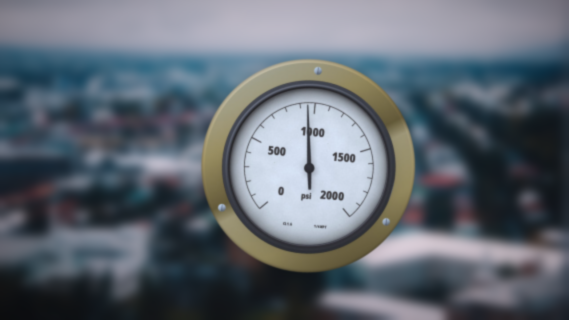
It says 950 psi
